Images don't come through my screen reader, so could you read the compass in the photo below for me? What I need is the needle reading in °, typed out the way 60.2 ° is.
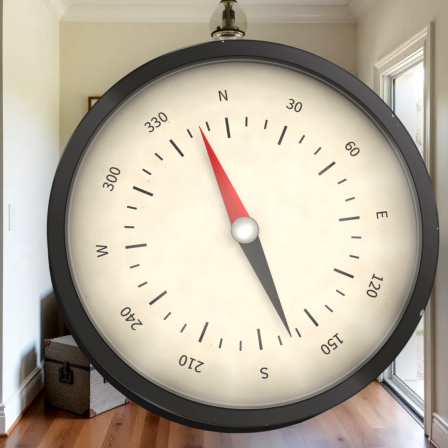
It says 345 °
